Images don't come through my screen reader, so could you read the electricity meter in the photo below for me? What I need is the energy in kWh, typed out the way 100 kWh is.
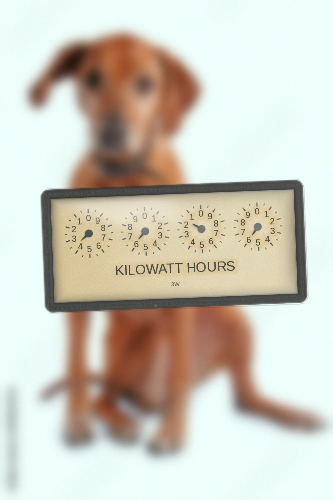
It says 3616 kWh
